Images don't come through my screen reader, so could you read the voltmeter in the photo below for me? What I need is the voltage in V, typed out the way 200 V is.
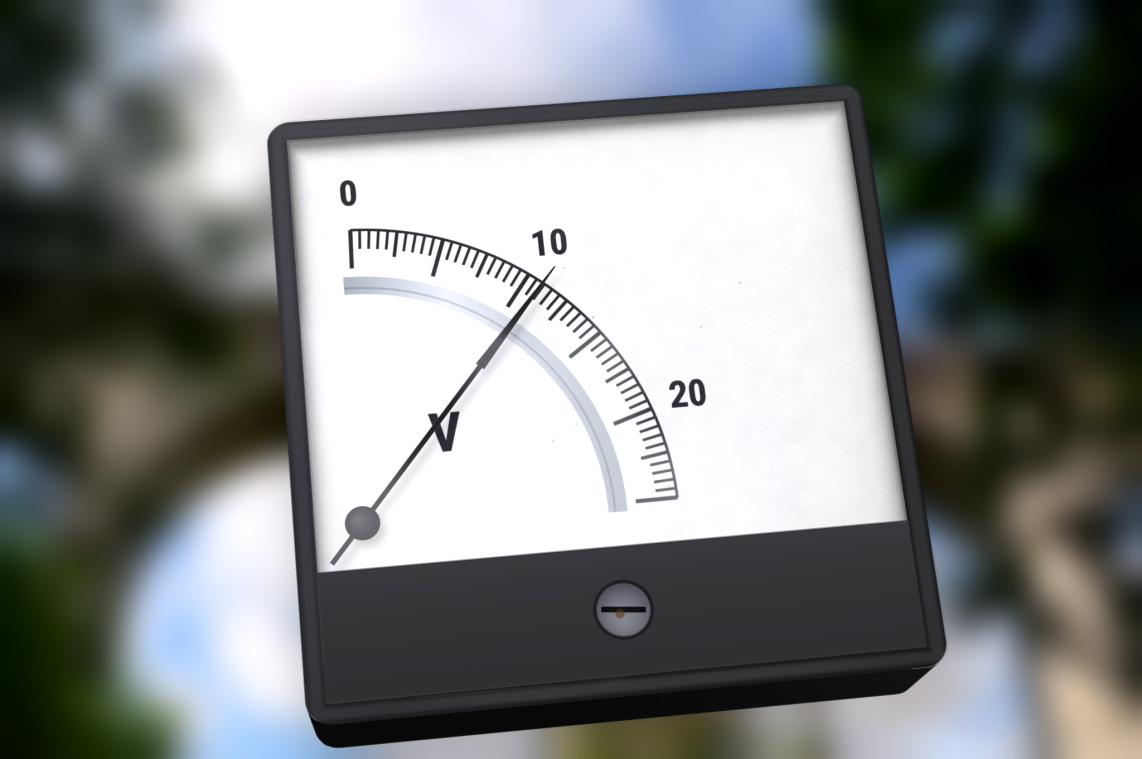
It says 11 V
